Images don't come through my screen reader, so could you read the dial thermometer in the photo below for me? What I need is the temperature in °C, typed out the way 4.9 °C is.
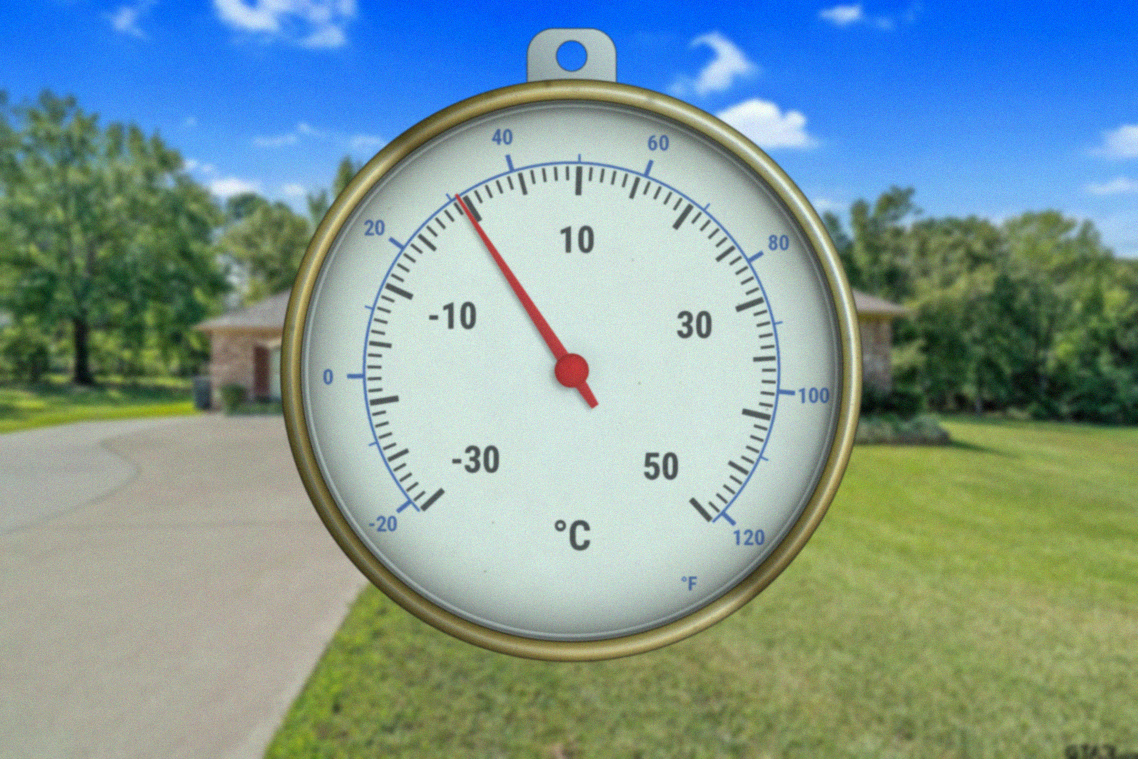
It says -0.5 °C
